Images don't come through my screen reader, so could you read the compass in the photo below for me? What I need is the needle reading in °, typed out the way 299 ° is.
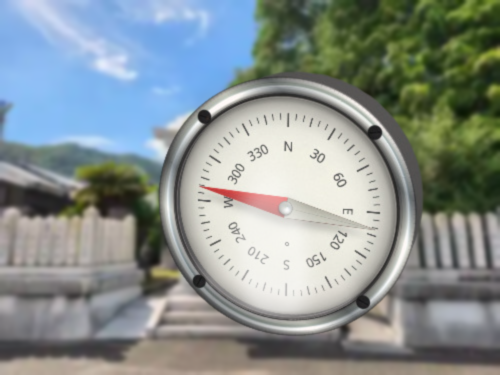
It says 280 °
